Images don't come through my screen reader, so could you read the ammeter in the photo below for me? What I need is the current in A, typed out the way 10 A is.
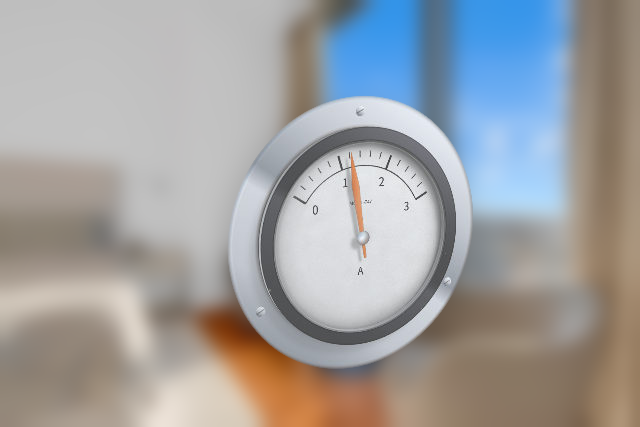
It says 1.2 A
